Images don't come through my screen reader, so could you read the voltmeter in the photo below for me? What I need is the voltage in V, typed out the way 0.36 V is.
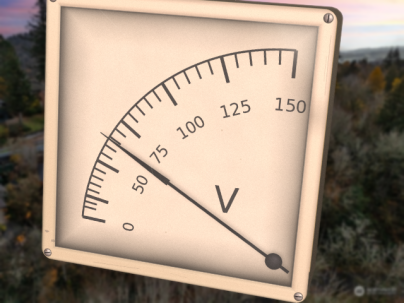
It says 65 V
